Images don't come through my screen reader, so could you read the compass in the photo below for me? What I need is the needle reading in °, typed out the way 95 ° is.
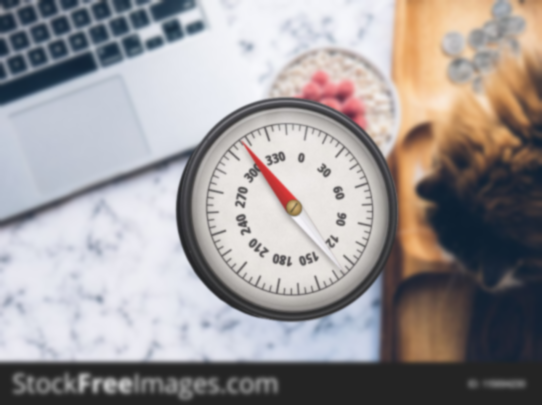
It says 310 °
